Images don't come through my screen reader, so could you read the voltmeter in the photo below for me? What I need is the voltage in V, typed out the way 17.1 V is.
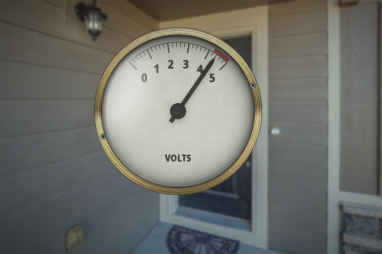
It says 4.4 V
